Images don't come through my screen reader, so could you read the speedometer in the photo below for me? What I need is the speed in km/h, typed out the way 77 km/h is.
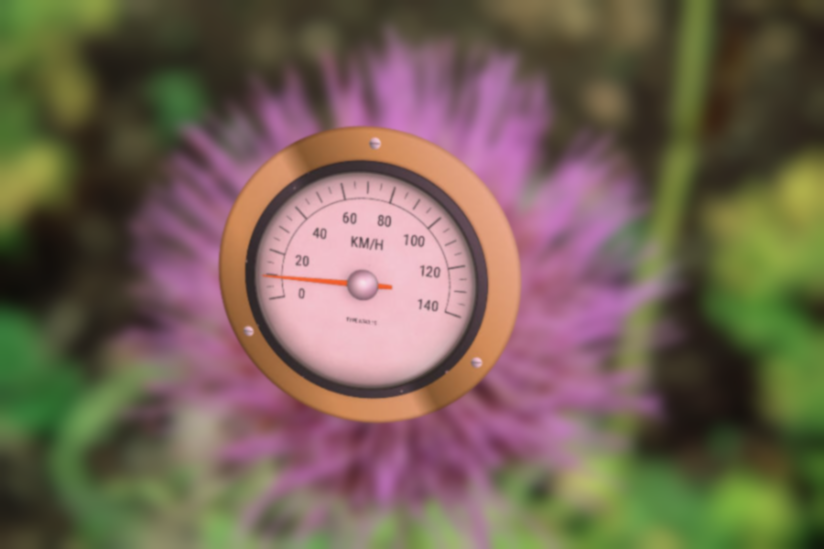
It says 10 km/h
